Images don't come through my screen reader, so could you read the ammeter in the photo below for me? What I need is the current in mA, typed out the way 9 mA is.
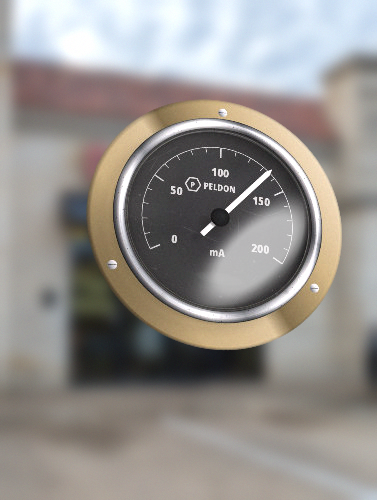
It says 135 mA
